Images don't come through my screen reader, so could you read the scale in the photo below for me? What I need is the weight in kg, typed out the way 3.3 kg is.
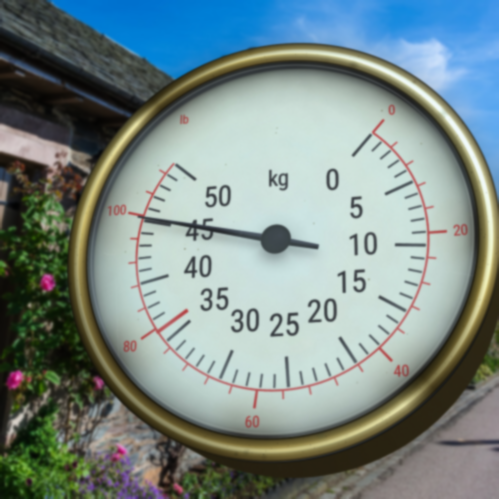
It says 45 kg
